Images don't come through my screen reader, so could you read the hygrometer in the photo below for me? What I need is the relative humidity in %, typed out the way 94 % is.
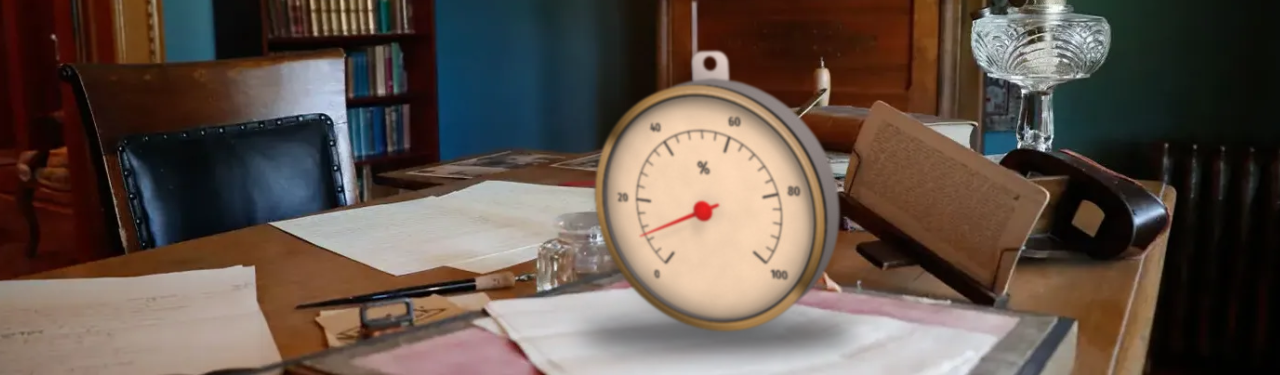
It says 10 %
